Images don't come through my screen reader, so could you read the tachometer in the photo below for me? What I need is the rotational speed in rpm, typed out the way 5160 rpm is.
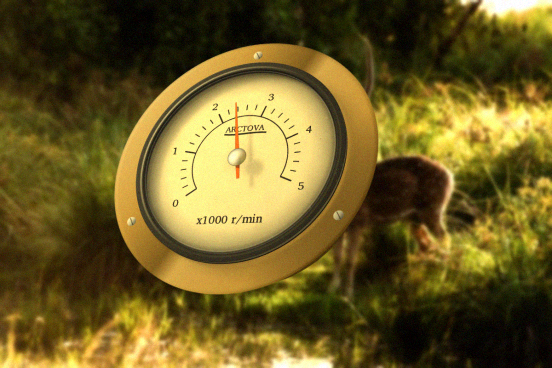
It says 2400 rpm
